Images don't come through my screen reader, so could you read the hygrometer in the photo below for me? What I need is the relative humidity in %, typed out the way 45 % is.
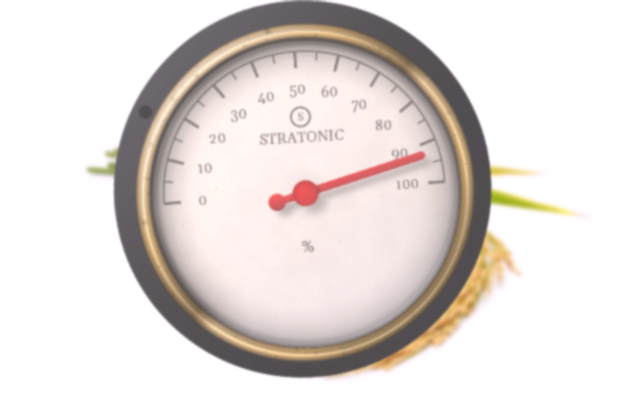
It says 92.5 %
